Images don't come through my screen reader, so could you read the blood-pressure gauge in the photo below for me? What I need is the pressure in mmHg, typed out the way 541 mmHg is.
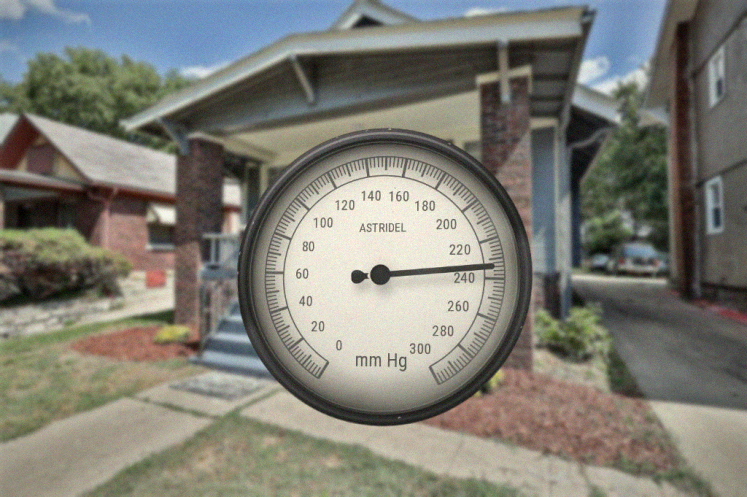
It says 234 mmHg
